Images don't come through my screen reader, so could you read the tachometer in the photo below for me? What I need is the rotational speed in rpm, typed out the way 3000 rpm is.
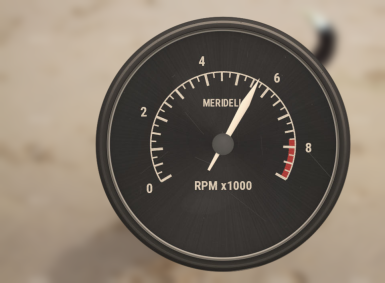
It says 5625 rpm
